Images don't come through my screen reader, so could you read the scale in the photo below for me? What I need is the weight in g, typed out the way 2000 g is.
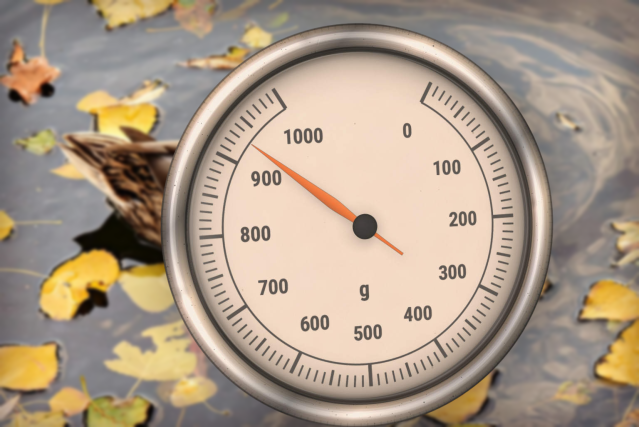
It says 930 g
